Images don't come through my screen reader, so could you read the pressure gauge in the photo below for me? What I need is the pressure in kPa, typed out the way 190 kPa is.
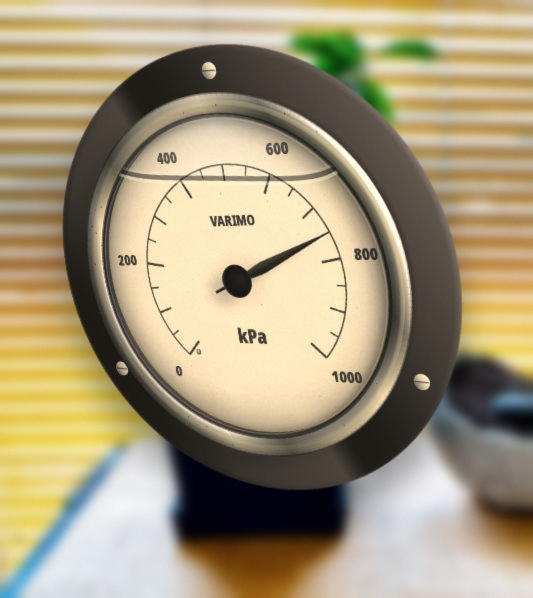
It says 750 kPa
